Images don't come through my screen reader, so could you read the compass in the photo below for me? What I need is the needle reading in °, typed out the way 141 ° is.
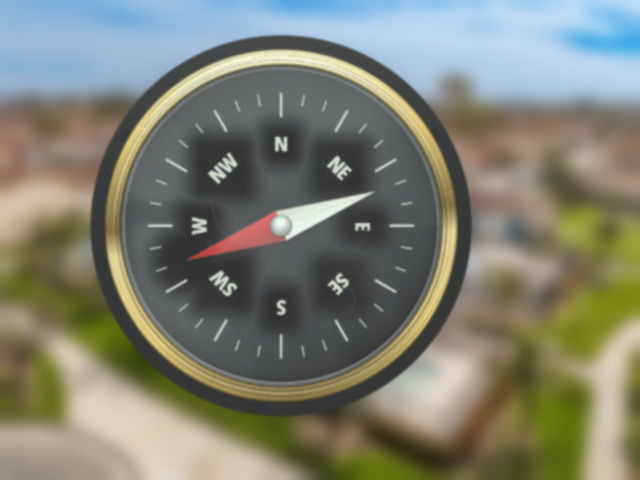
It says 250 °
